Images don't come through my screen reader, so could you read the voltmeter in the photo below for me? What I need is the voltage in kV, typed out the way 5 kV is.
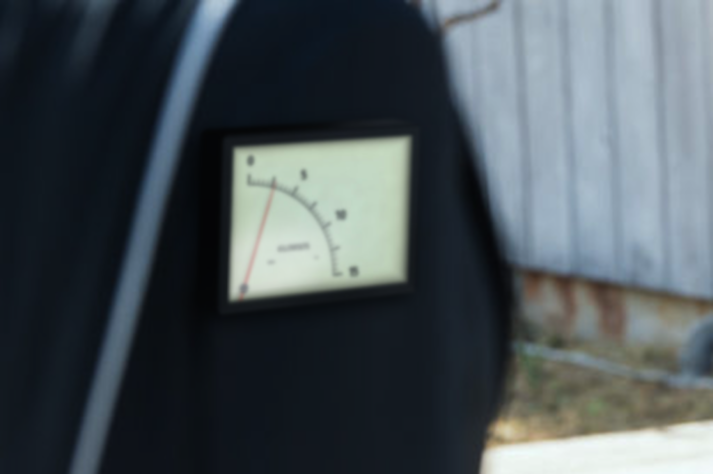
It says 2.5 kV
